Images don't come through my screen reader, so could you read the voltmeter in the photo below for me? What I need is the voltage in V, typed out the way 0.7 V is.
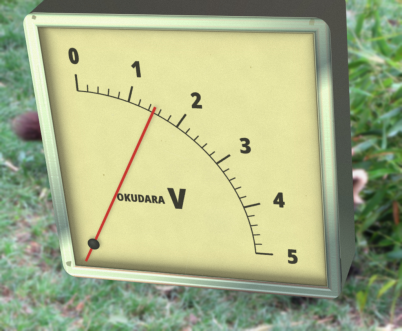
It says 1.5 V
